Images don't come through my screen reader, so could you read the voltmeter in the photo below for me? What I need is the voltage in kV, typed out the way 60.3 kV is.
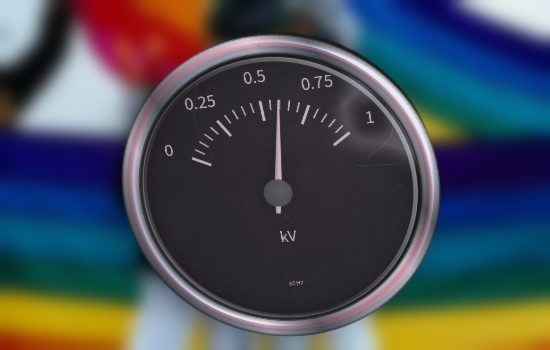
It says 0.6 kV
